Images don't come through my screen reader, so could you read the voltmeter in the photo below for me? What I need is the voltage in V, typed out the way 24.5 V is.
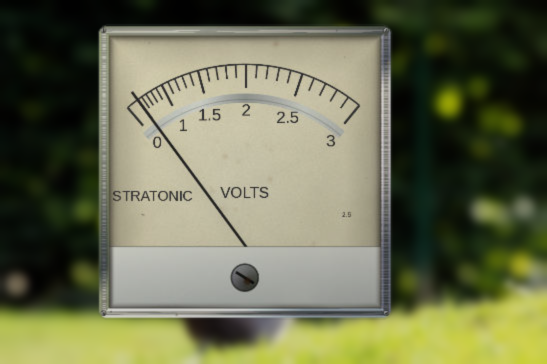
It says 0.5 V
